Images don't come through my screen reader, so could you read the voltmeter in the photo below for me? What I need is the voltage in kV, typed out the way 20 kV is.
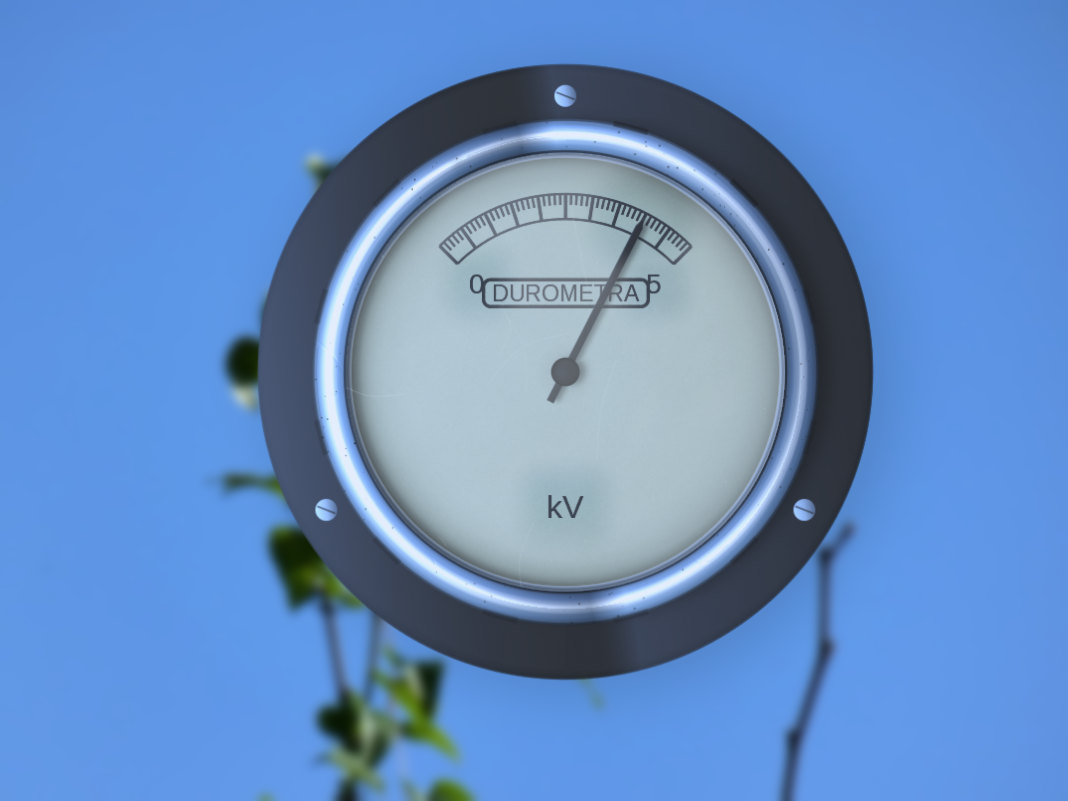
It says 4 kV
